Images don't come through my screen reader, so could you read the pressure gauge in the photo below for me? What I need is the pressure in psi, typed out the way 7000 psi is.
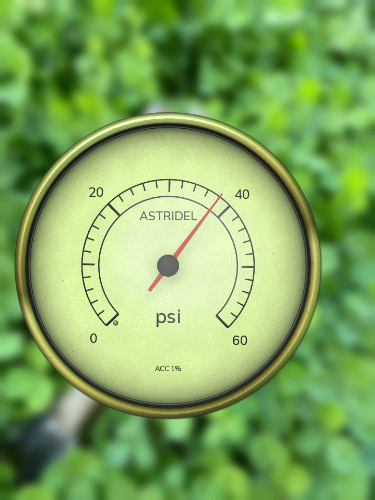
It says 38 psi
